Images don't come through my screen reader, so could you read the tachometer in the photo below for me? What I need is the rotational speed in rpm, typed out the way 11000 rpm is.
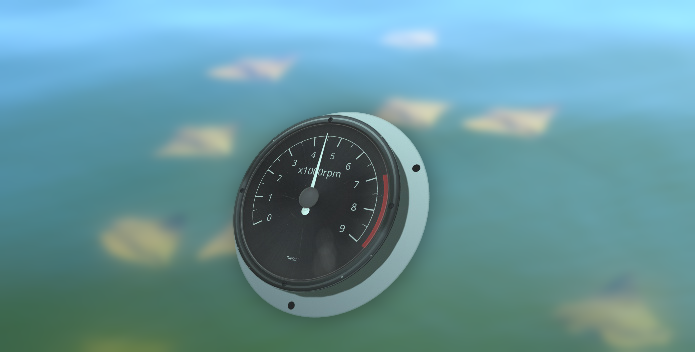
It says 4500 rpm
